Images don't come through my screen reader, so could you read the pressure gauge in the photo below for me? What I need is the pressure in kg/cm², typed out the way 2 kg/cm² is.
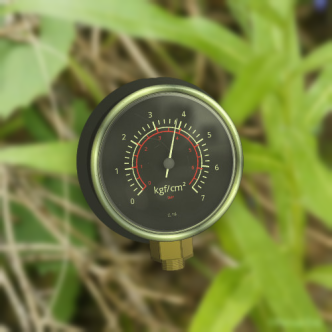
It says 3.8 kg/cm²
